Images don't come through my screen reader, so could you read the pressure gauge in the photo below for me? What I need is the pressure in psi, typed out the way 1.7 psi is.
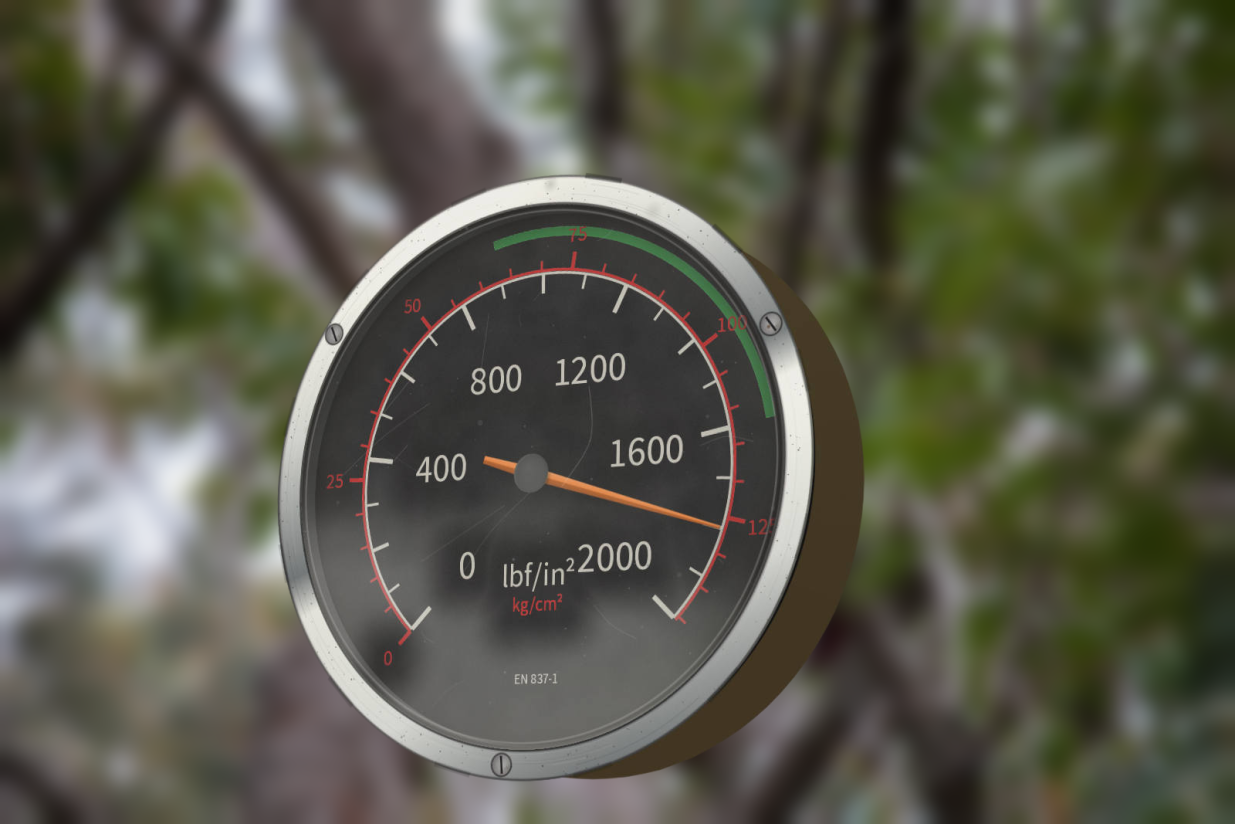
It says 1800 psi
